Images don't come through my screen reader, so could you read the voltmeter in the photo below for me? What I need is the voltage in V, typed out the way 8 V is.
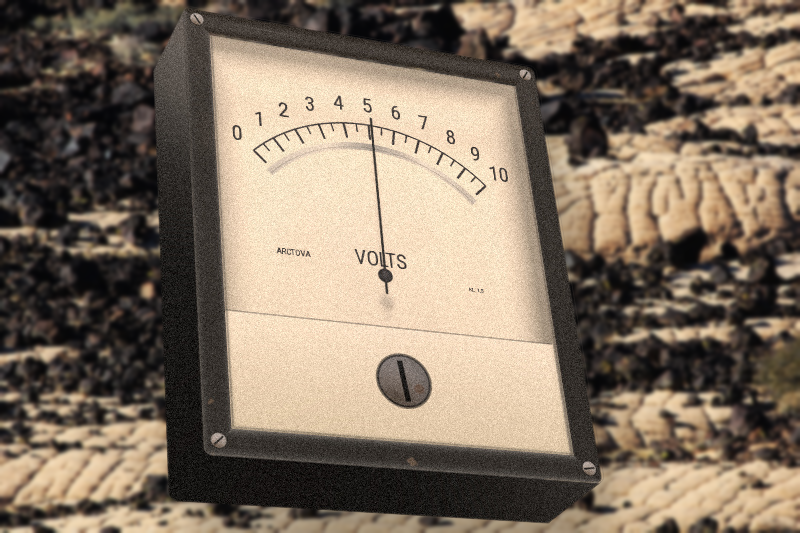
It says 5 V
